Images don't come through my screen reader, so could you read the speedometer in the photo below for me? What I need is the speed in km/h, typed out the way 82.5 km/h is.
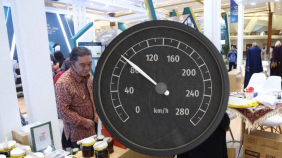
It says 85 km/h
